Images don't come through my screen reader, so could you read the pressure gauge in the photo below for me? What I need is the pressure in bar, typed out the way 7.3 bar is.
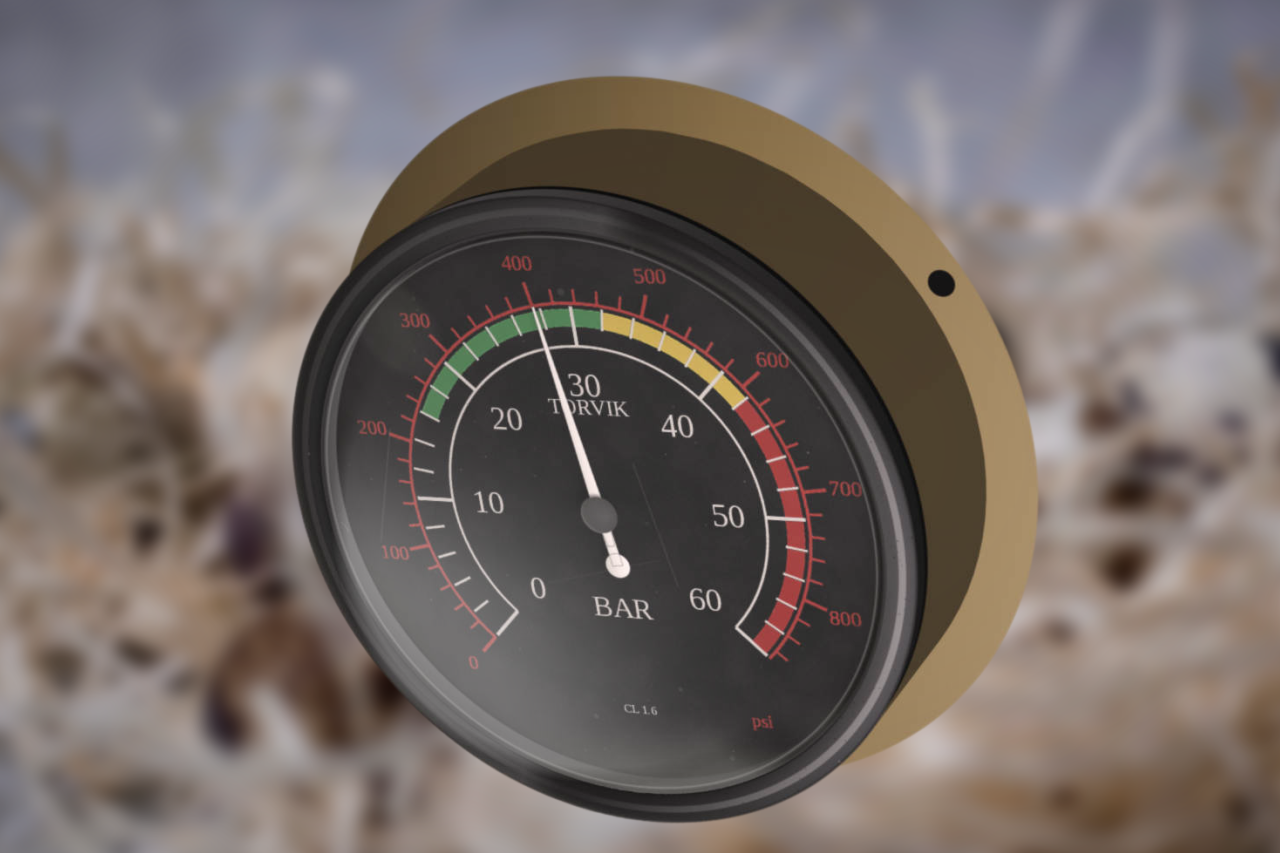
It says 28 bar
